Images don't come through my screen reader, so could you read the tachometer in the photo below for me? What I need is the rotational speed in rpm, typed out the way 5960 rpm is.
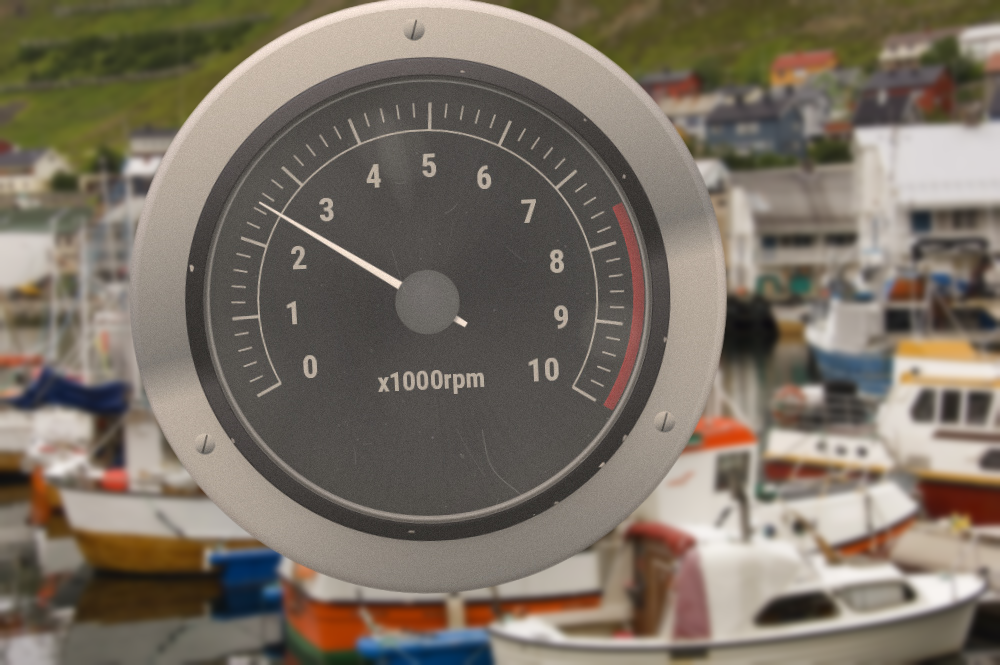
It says 2500 rpm
